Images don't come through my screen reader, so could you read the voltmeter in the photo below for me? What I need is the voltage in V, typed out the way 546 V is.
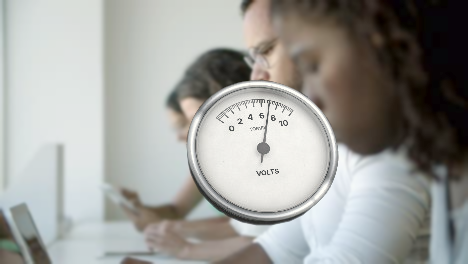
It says 7 V
